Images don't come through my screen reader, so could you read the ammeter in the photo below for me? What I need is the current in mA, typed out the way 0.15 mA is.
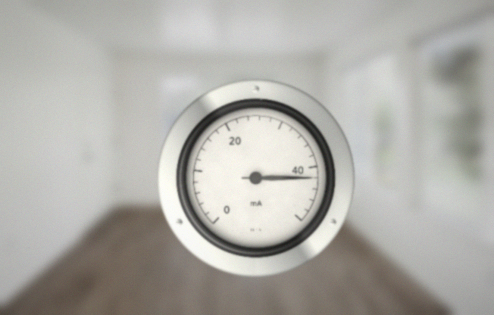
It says 42 mA
